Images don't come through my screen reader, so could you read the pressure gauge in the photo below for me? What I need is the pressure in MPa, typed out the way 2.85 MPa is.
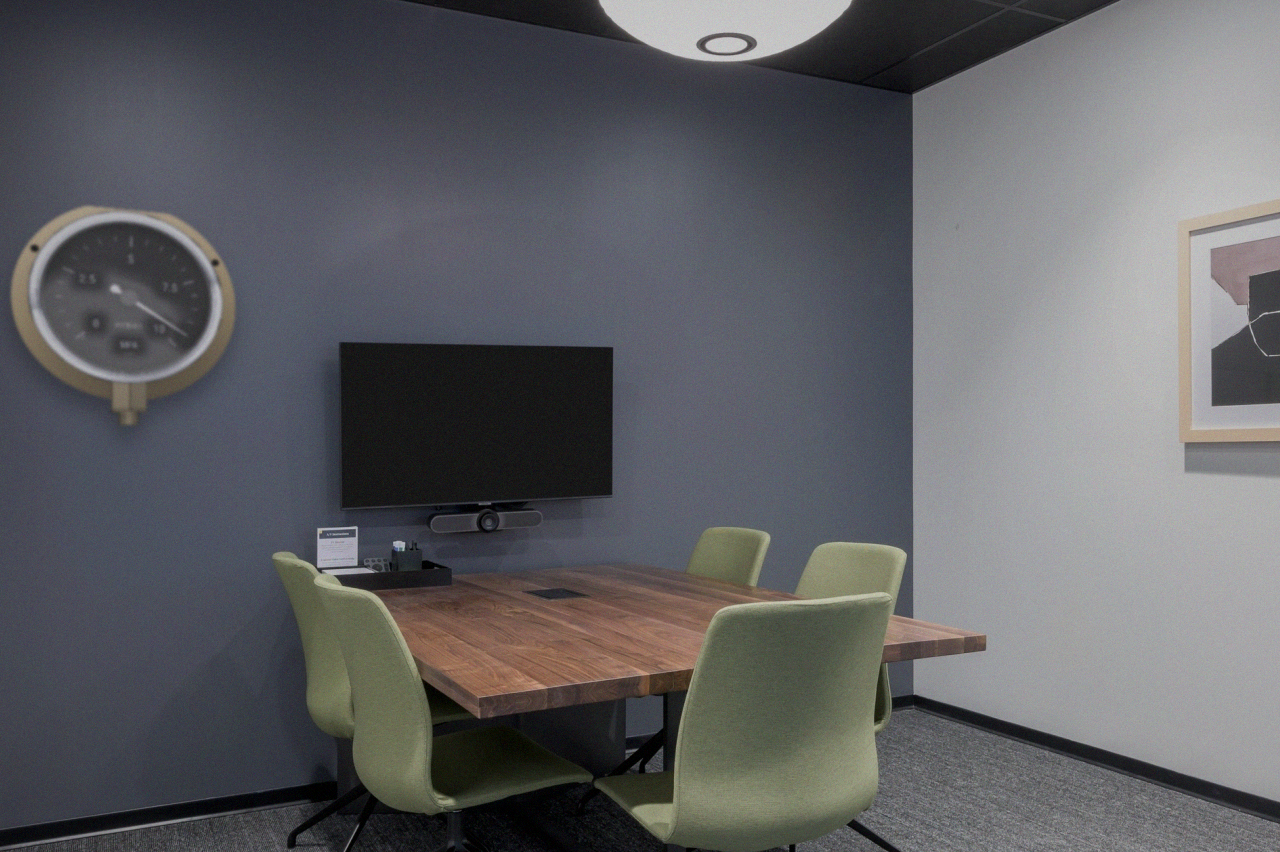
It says 9.5 MPa
